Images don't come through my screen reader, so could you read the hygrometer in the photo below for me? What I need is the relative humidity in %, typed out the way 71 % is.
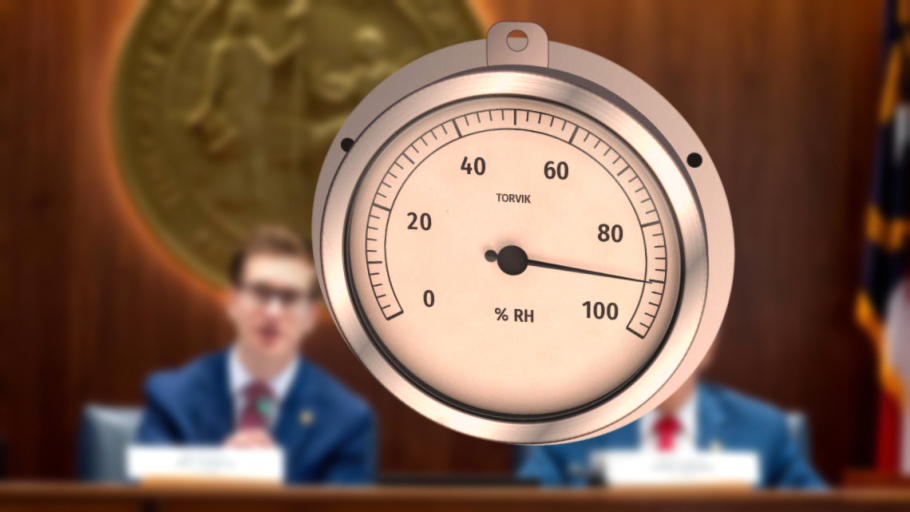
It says 90 %
